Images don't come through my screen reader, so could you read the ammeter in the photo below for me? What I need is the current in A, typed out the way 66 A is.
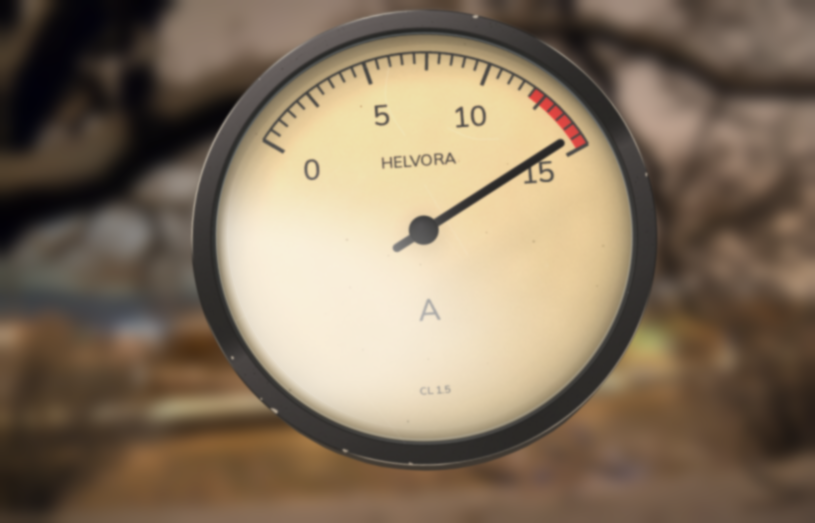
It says 14.5 A
